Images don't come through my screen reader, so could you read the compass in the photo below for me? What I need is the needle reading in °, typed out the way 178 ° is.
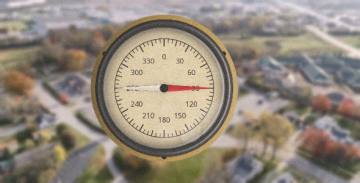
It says 90 °
